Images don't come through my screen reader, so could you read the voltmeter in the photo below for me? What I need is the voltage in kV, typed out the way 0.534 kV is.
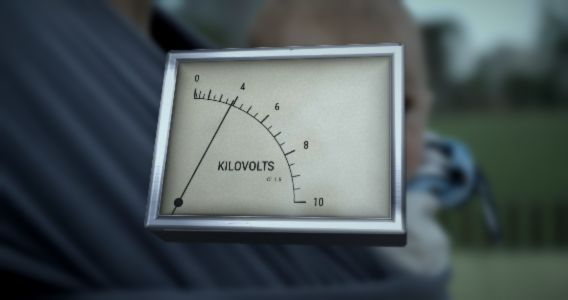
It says 4 kV
